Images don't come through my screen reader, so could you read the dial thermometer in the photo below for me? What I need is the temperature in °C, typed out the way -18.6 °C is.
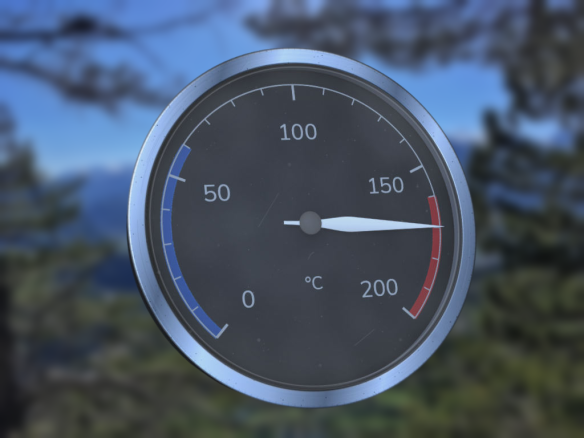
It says 170 °C
